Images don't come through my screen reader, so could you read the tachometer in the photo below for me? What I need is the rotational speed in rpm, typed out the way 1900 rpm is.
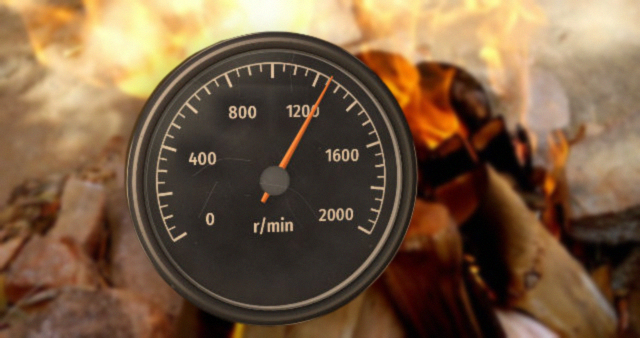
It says 1250 rpm
